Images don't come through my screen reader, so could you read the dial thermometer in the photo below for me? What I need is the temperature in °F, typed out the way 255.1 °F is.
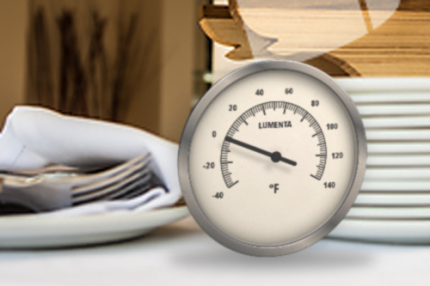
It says 0 °F
